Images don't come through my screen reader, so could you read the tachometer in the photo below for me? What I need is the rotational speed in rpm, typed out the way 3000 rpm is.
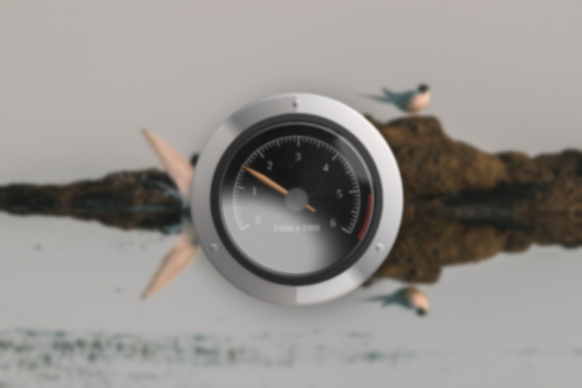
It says 1500 rpm
